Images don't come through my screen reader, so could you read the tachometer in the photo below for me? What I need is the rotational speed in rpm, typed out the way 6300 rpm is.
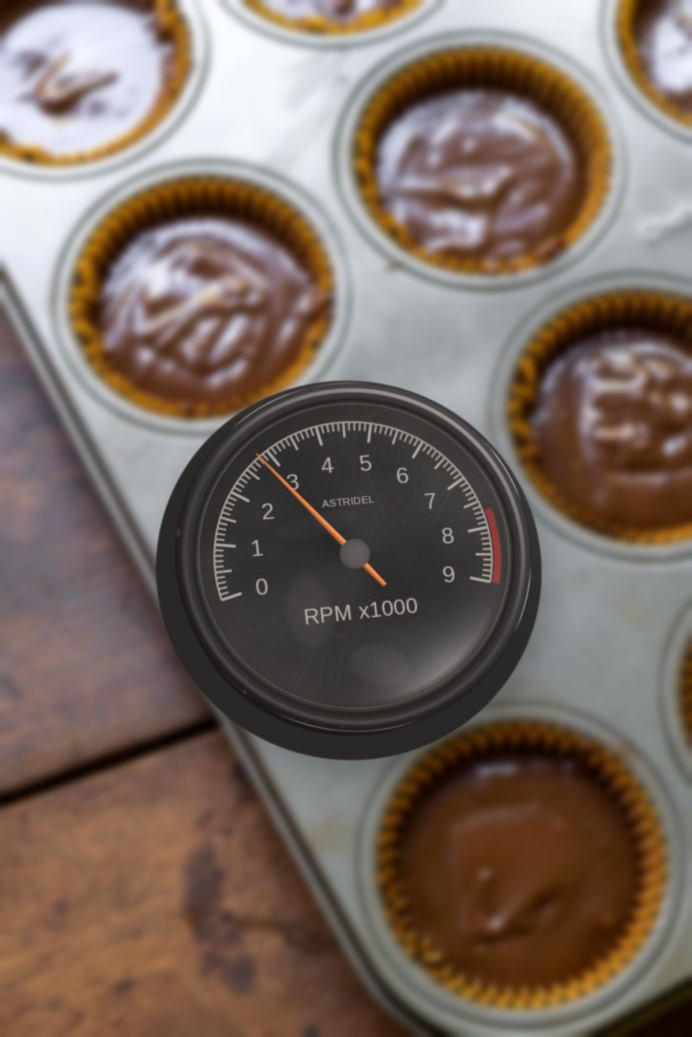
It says 2800 rpm
